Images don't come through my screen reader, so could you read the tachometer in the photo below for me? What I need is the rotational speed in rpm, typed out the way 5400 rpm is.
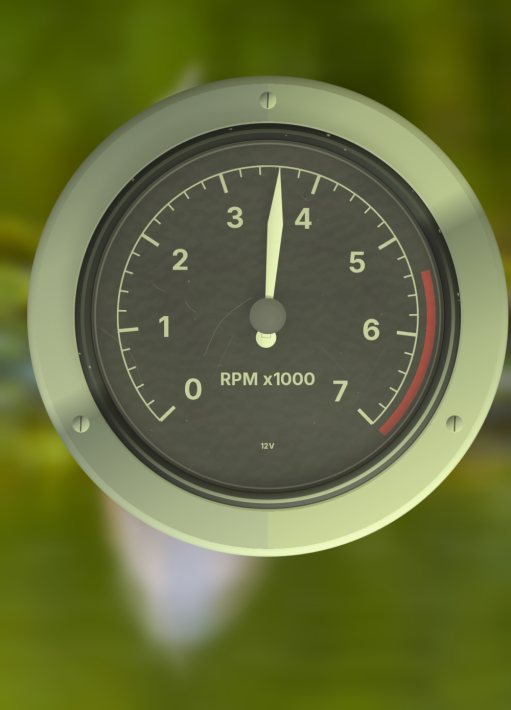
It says 3600 rpm
